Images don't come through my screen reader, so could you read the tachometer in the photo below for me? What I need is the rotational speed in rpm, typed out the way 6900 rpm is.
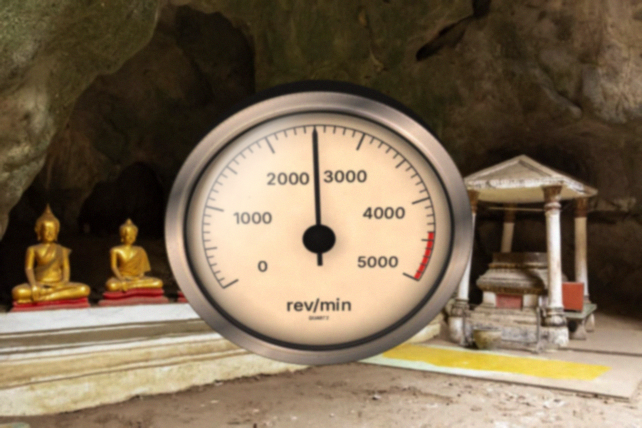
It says 2500 rpm
